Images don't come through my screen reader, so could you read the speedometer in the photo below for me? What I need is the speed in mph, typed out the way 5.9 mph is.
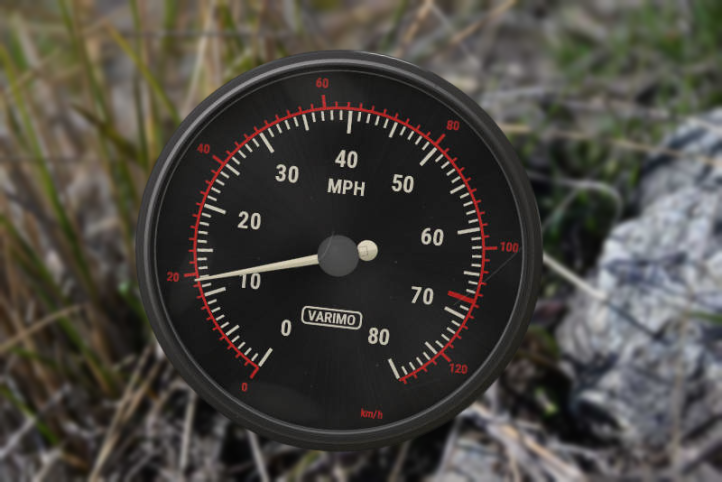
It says 12 mph
